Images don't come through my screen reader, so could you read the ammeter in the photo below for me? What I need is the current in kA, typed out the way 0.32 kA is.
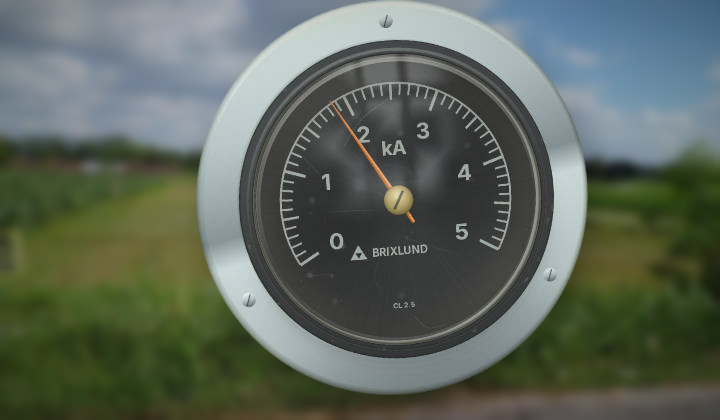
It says 1.85 kA
